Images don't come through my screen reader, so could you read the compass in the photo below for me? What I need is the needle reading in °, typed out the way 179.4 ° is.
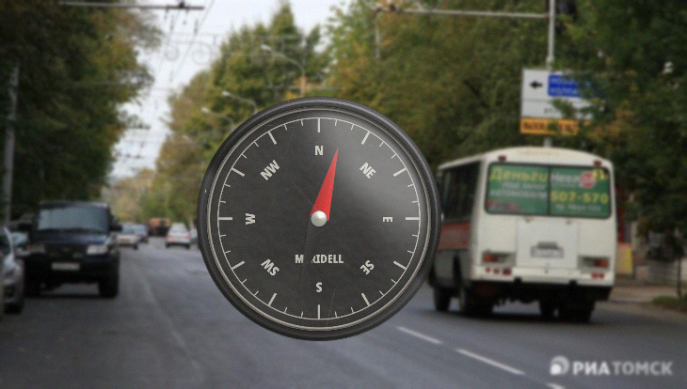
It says 15 °
